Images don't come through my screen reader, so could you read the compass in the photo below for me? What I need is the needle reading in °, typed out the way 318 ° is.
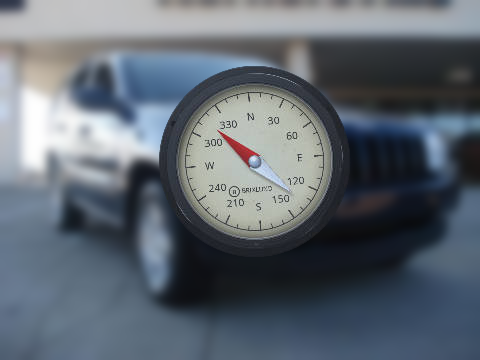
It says 315 °
